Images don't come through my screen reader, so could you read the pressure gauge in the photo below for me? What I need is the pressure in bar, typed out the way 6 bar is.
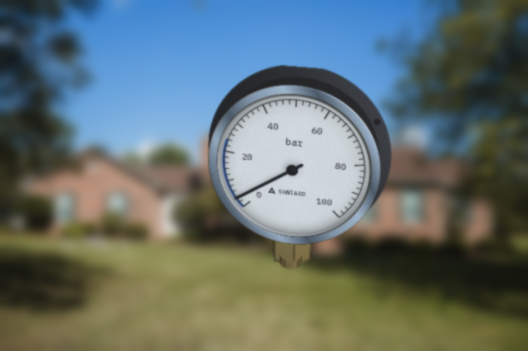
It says 4 bar
